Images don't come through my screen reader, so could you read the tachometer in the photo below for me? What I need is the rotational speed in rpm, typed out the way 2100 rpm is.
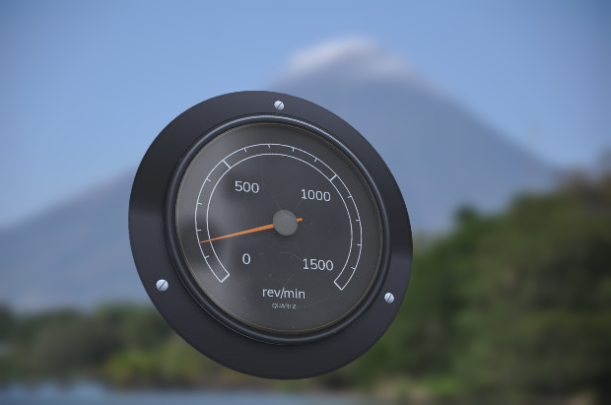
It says 150 rpm
